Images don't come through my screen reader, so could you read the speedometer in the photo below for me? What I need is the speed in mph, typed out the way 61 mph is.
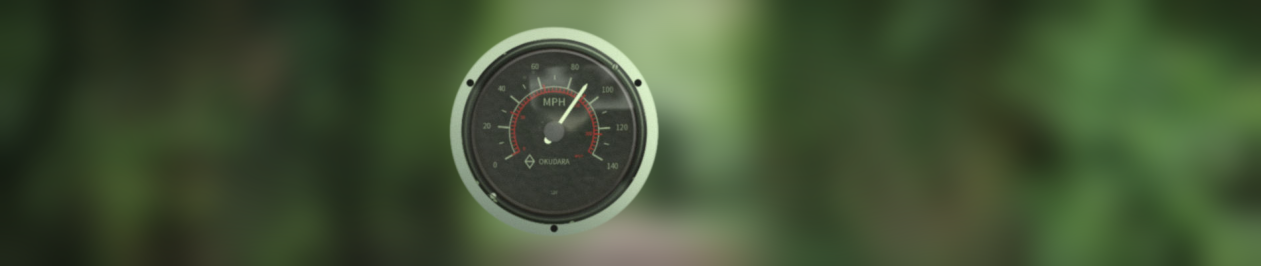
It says 90 mph
